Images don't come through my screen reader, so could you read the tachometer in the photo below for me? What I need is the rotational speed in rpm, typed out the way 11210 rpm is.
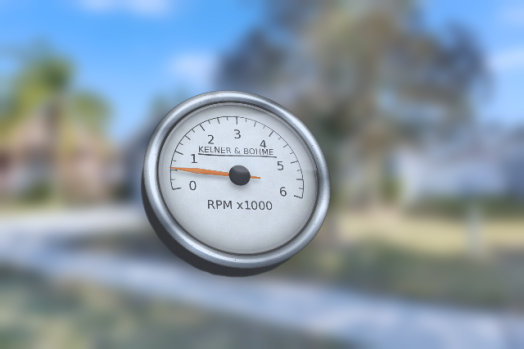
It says 500 rpm
